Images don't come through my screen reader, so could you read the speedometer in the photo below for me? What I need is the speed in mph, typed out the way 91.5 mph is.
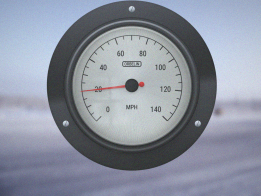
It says 20 mph
